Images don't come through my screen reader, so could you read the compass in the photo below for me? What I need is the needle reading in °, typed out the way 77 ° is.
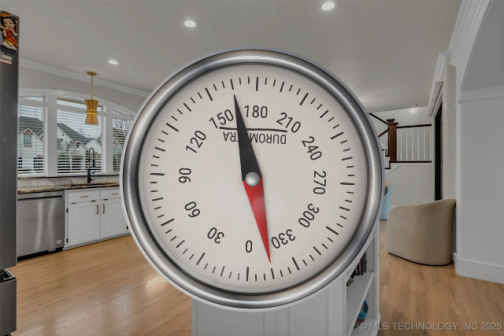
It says 345 °
